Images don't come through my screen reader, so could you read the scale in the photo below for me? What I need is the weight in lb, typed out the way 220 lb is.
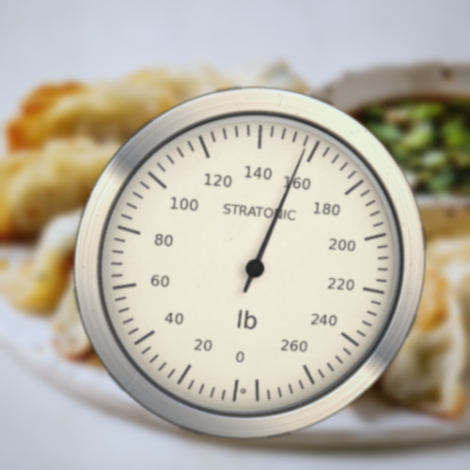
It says 156 lb
